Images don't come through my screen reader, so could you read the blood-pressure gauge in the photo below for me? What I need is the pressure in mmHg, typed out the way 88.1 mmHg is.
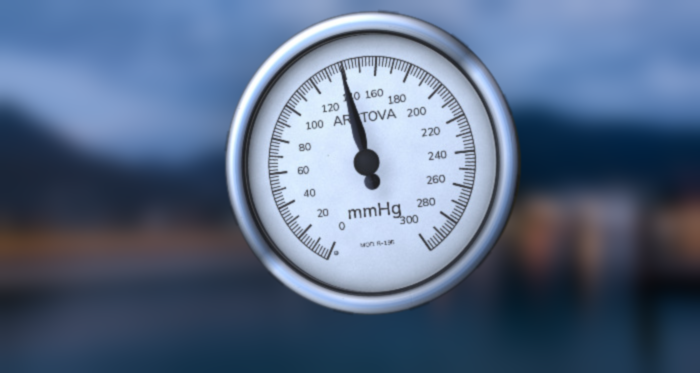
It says 140 mmHg
